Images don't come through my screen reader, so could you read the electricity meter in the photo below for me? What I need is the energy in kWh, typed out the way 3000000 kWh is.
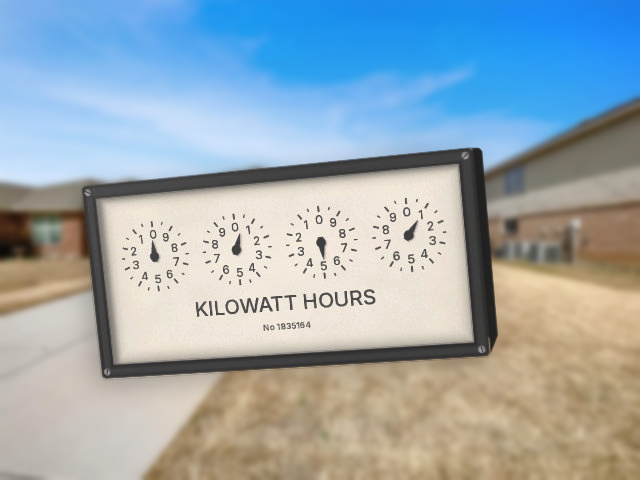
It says 51 kWh
